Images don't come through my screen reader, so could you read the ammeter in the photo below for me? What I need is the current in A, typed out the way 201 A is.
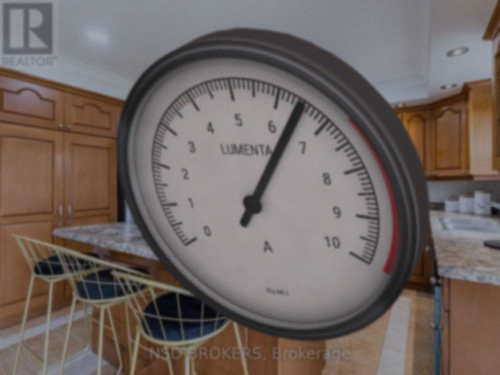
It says 6.5 A
